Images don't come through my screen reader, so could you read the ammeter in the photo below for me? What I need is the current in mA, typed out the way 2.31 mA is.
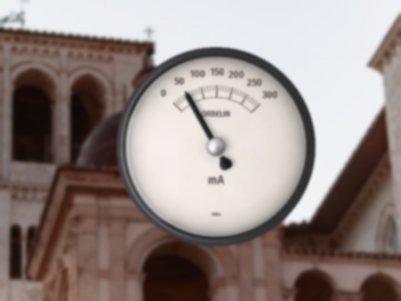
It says 50 mA
